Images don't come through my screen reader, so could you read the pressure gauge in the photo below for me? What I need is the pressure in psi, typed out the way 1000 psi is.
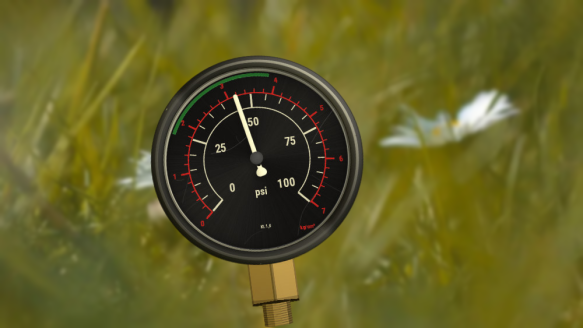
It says 45 psi
